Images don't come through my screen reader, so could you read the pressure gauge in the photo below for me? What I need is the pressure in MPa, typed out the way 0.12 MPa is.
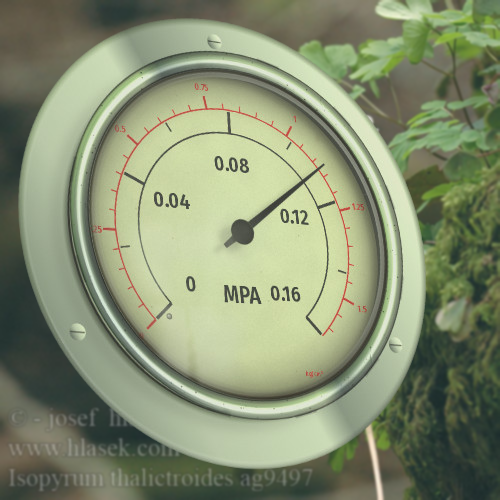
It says 0.11 MPa
